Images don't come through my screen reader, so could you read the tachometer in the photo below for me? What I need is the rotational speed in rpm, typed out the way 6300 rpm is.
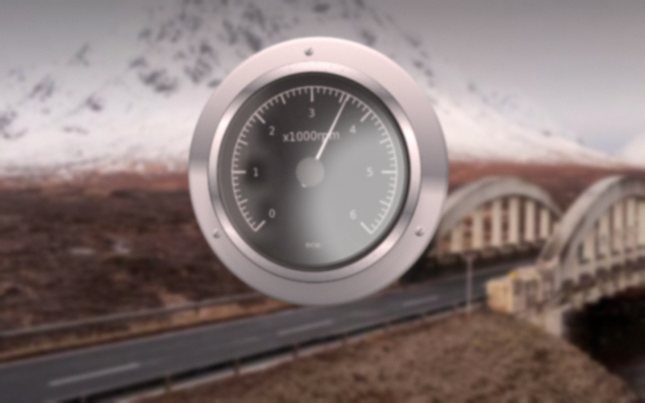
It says 3600 rpm
